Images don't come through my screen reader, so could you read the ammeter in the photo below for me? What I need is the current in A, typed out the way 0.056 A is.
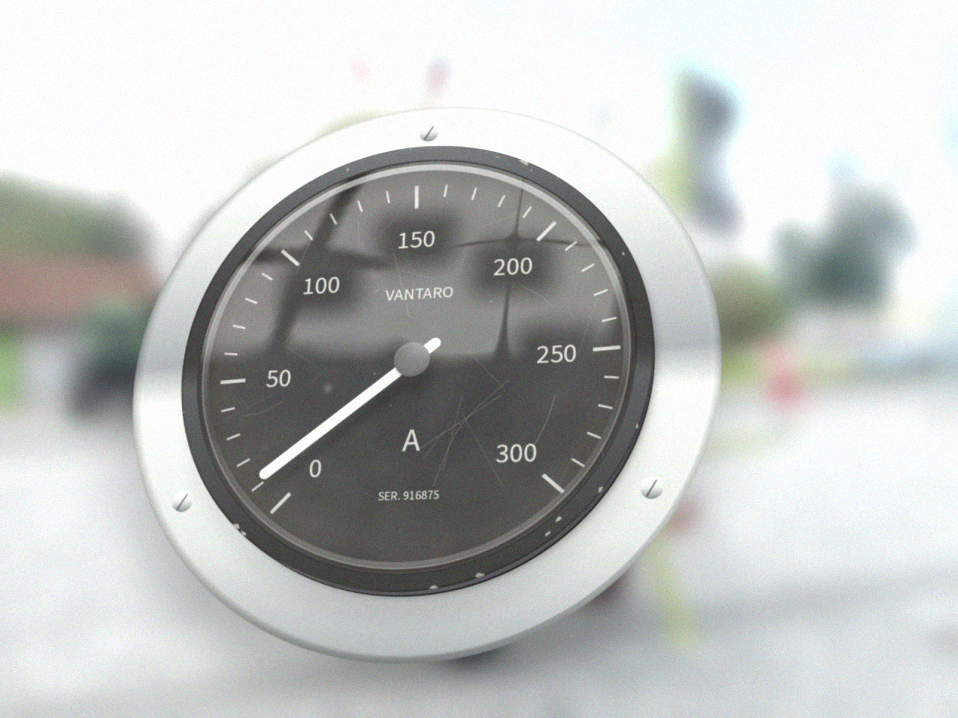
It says 10 A
